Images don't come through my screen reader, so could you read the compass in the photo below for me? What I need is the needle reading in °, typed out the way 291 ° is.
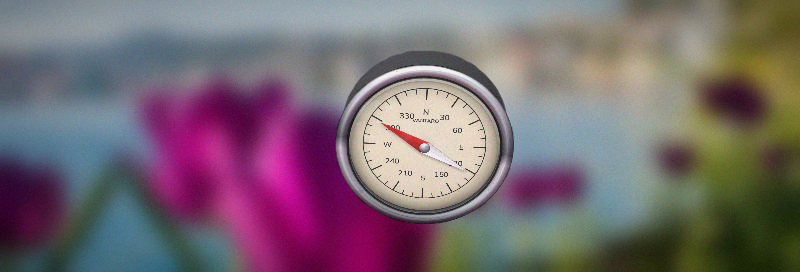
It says 300 °
